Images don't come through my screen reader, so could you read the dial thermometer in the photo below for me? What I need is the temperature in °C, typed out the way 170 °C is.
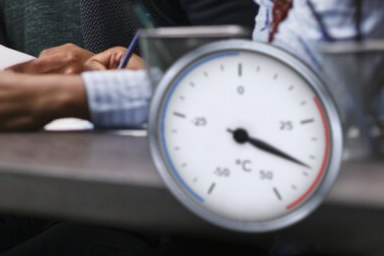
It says 37.5 °C
